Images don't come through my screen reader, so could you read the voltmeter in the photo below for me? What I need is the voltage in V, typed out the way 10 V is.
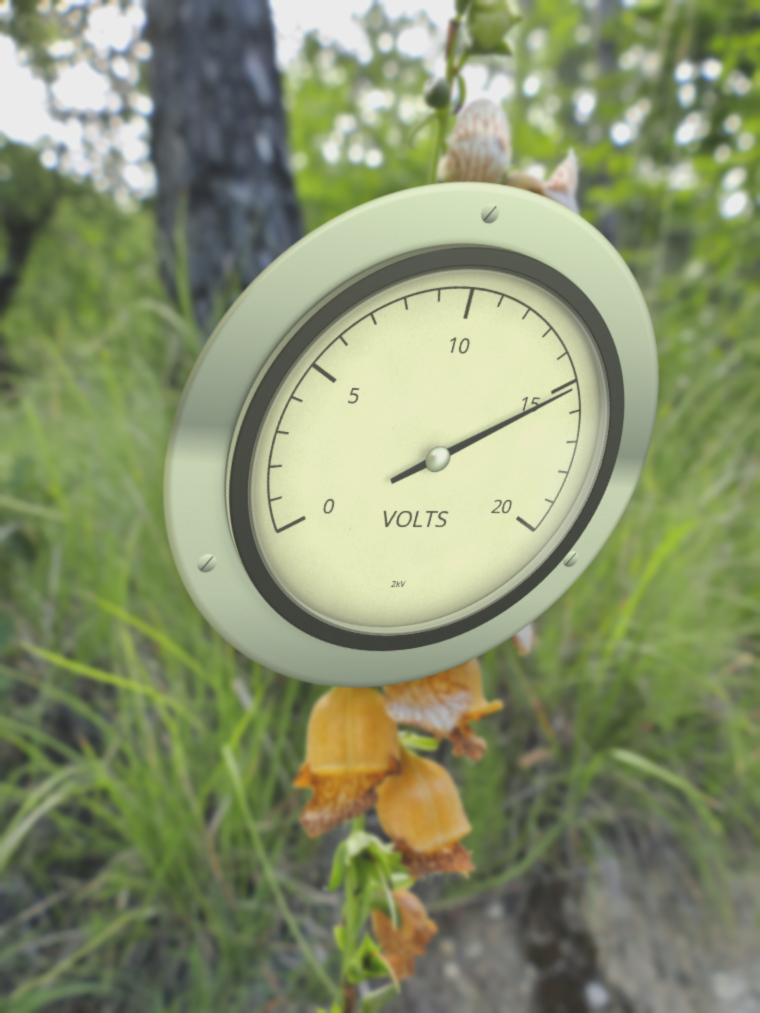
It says 15 V
